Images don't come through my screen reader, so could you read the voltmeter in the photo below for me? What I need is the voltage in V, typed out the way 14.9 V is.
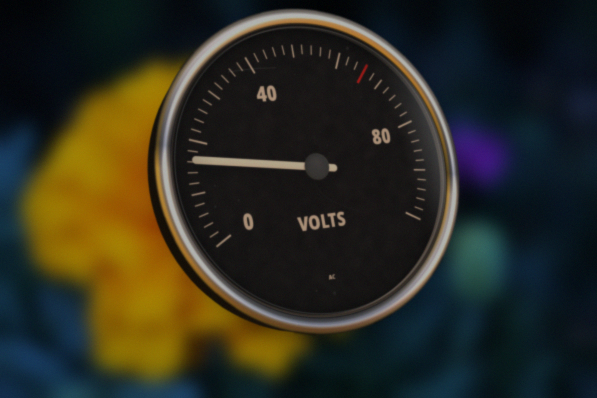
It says 16 V
